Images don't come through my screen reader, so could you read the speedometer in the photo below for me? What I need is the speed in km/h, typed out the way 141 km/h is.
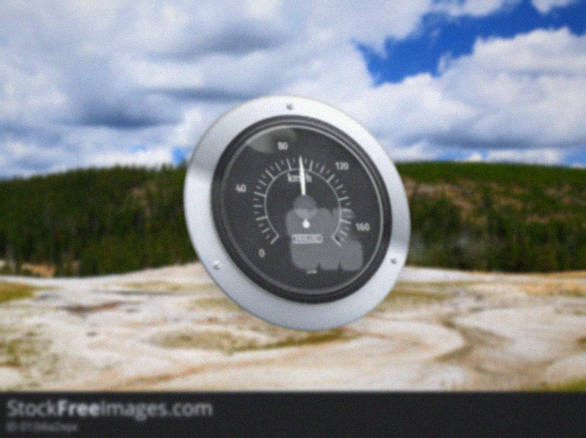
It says 90 km/h
